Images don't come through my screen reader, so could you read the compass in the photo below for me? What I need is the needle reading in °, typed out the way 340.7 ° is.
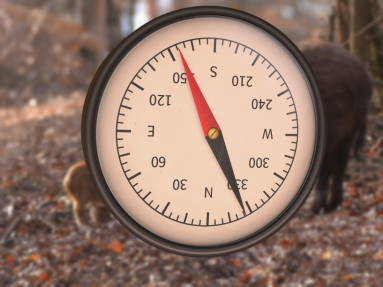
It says 155 °
